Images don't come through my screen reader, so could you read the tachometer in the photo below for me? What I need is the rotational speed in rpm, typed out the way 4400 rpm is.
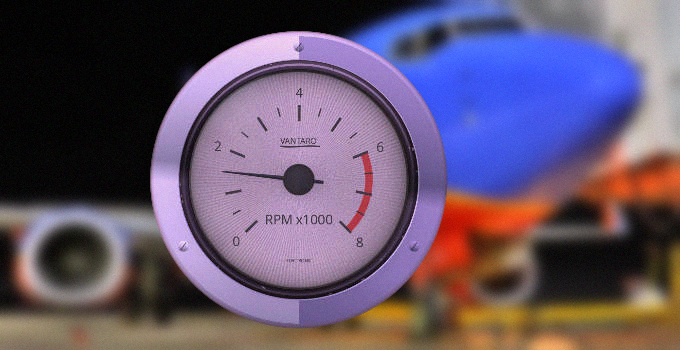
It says 1500 rpm
